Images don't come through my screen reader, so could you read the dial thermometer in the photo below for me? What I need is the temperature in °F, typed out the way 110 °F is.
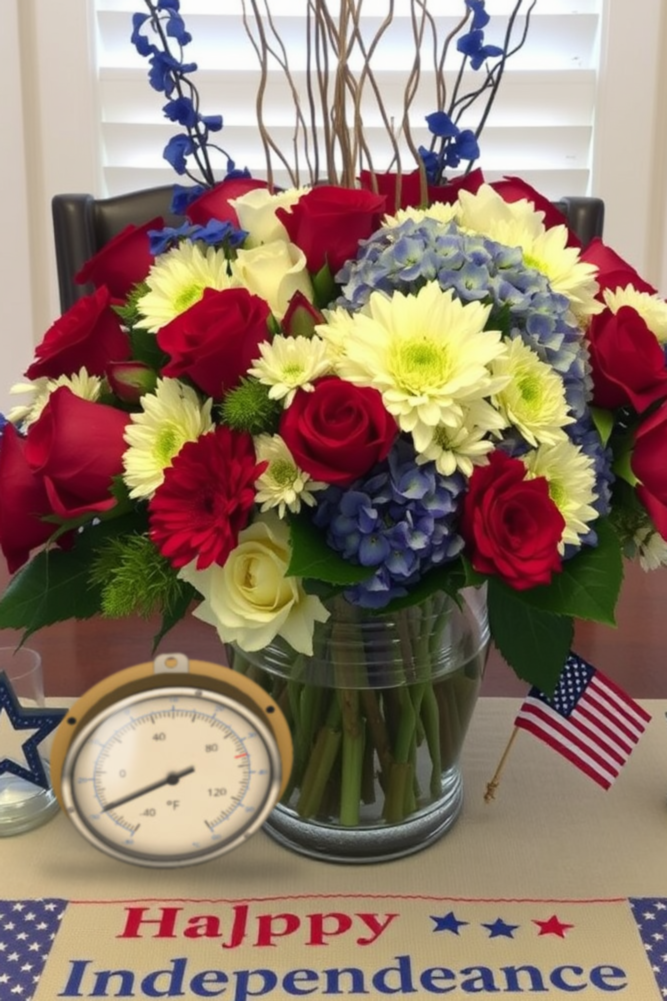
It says -20 °F
